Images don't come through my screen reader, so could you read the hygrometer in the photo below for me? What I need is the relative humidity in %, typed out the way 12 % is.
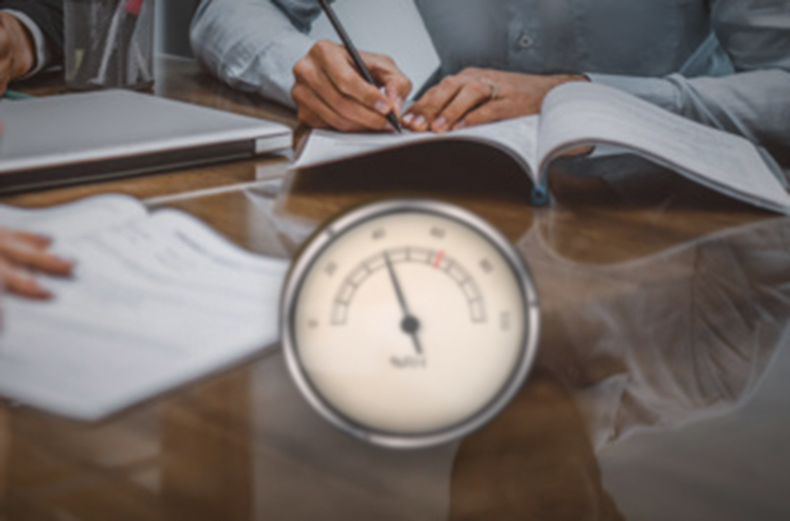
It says 40 %
